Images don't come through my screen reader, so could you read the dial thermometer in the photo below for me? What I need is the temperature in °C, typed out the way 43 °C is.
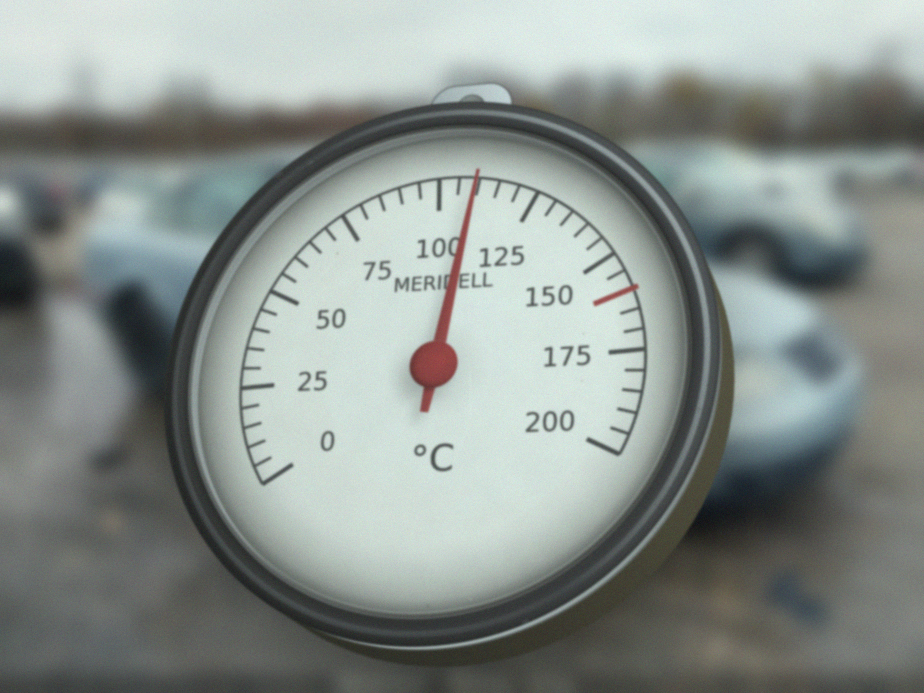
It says 110 °C
